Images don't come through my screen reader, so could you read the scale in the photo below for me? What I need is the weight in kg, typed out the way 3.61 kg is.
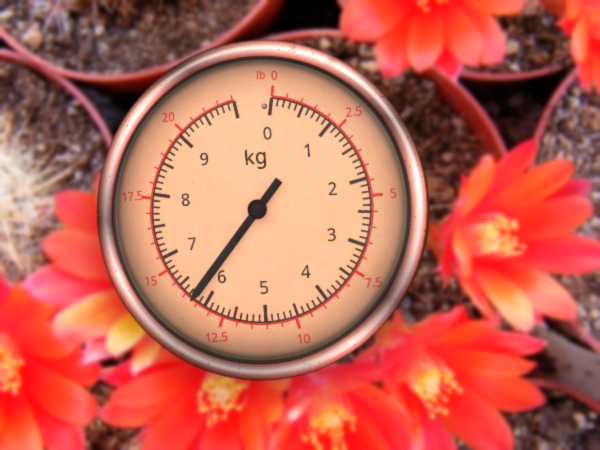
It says 6.2 kg
